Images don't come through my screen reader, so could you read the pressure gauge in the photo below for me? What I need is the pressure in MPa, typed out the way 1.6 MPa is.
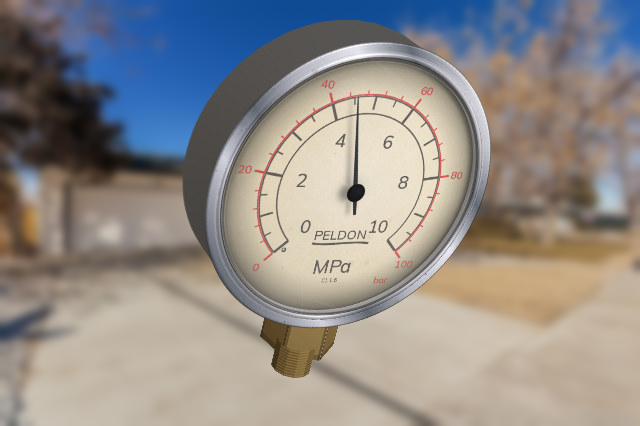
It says 4.5 MPa
